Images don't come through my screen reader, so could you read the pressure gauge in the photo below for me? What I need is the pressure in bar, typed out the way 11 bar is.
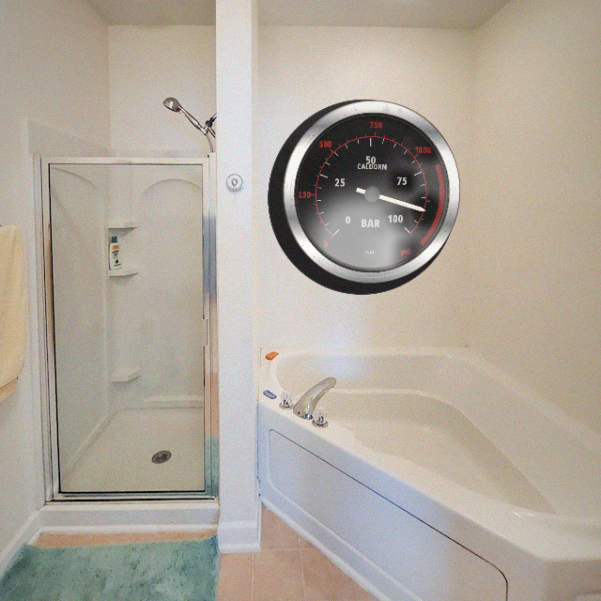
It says 90 bar
